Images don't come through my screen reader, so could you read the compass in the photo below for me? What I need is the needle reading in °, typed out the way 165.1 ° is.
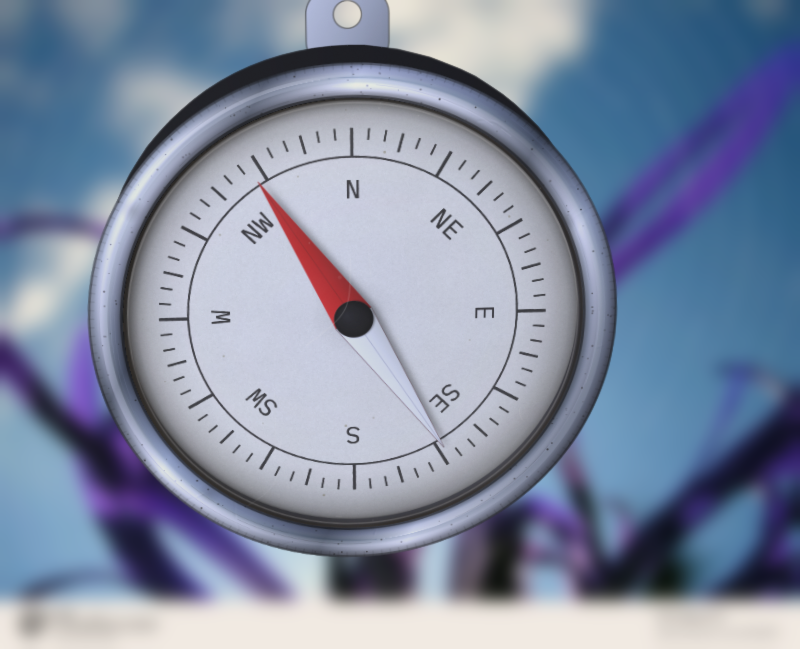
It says 327.5 °
